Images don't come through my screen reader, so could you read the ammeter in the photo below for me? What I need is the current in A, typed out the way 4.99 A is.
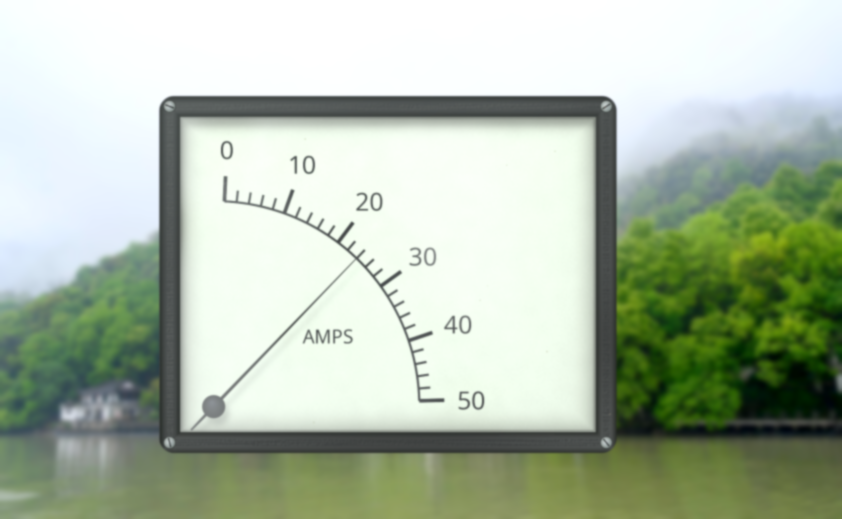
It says 24 A
